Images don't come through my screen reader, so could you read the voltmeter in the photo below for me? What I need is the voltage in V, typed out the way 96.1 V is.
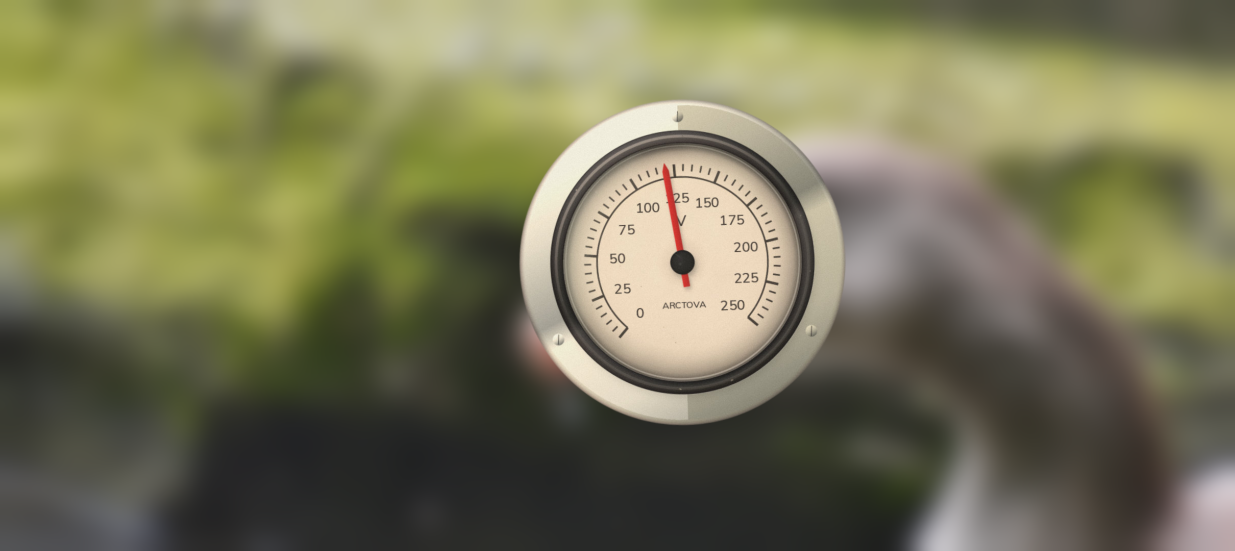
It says 120 V
